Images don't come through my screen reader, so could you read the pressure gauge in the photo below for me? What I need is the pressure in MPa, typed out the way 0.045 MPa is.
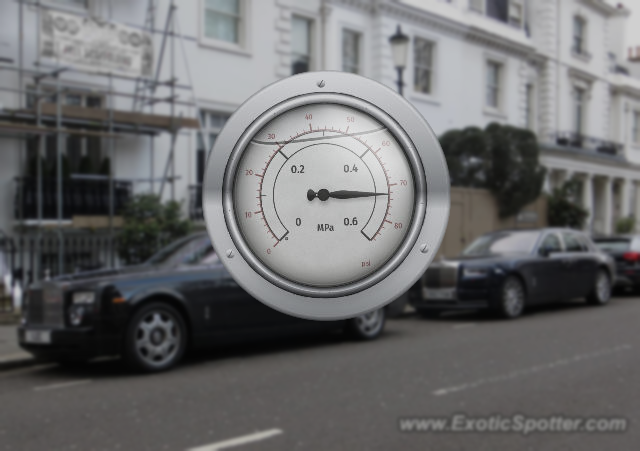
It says 0.5 MPa
